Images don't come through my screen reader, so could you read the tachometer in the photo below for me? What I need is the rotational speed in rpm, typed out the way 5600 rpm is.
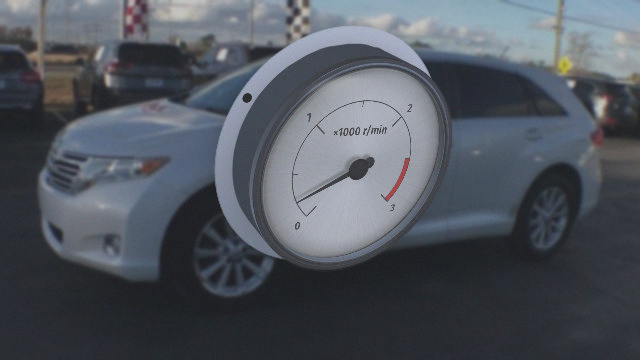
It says 250 rpm
